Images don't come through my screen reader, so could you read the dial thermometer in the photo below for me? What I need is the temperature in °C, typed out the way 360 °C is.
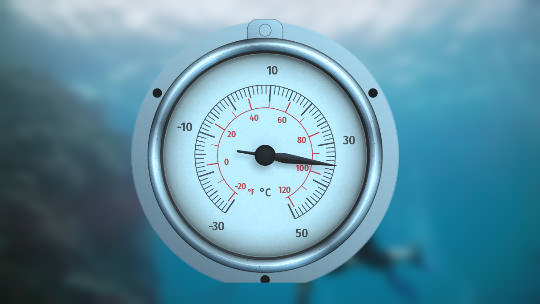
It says 35 °C
